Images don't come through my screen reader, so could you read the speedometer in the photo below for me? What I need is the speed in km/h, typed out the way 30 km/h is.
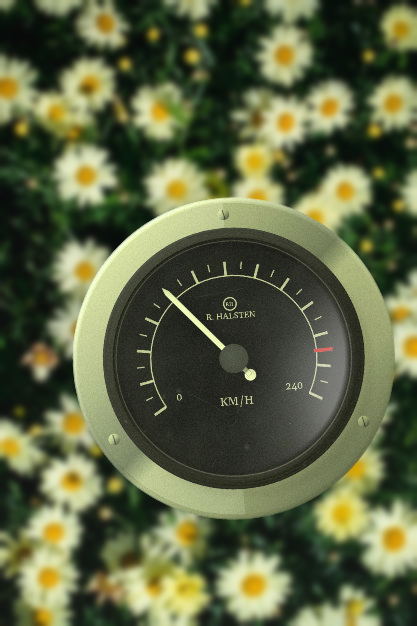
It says 80 km/h
